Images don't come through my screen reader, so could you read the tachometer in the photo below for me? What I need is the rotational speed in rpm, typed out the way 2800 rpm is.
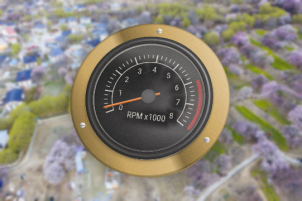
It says 200 rpm
